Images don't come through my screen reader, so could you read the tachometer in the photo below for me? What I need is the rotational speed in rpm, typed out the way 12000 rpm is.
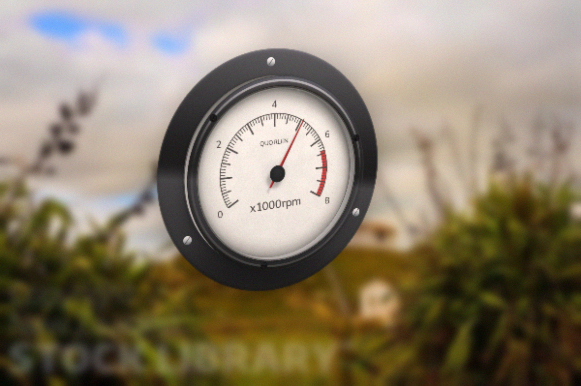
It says 5000 rpm
